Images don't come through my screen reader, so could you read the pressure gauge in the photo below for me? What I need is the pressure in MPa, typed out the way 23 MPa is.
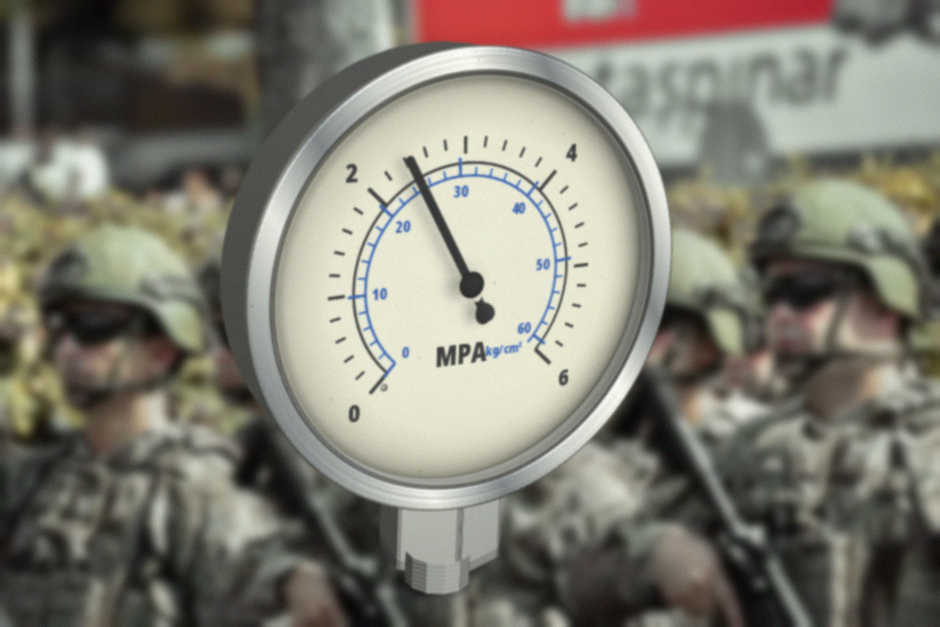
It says 2.4 MPa
